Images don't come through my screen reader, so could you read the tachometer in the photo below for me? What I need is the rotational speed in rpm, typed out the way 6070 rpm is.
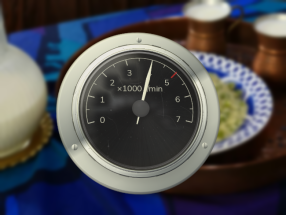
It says 4000 rpm
